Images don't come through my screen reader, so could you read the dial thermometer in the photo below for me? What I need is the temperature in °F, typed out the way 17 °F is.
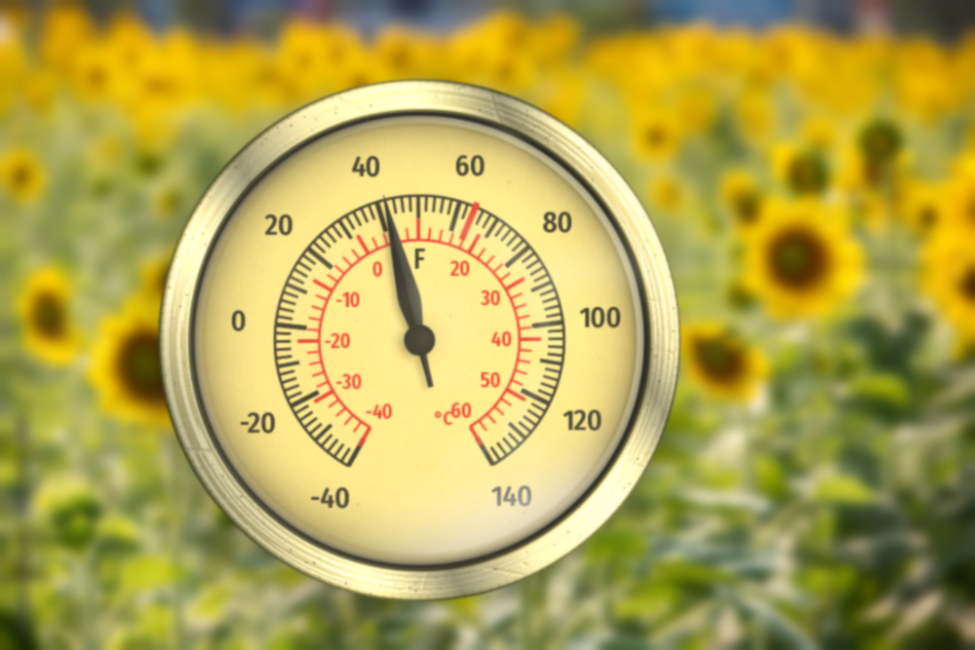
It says 42 °F
